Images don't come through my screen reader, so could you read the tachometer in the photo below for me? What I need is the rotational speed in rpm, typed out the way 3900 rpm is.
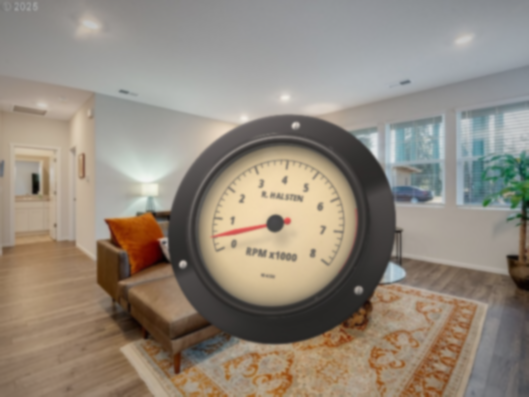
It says 400 rpm
